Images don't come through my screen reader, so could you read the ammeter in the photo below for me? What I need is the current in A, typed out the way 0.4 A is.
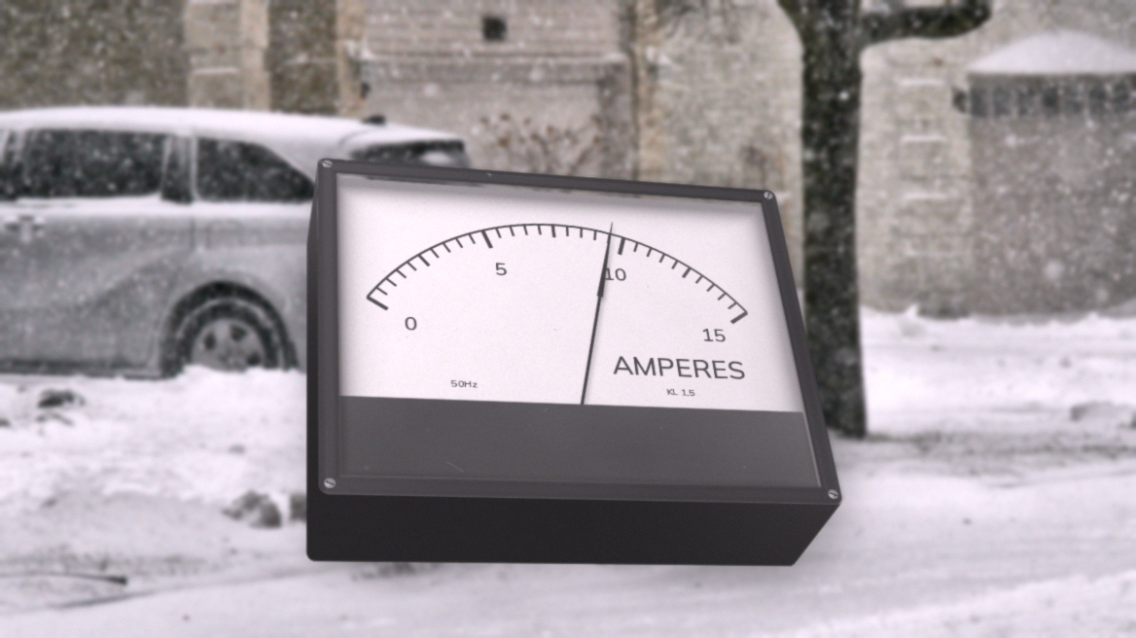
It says 9.5 A
